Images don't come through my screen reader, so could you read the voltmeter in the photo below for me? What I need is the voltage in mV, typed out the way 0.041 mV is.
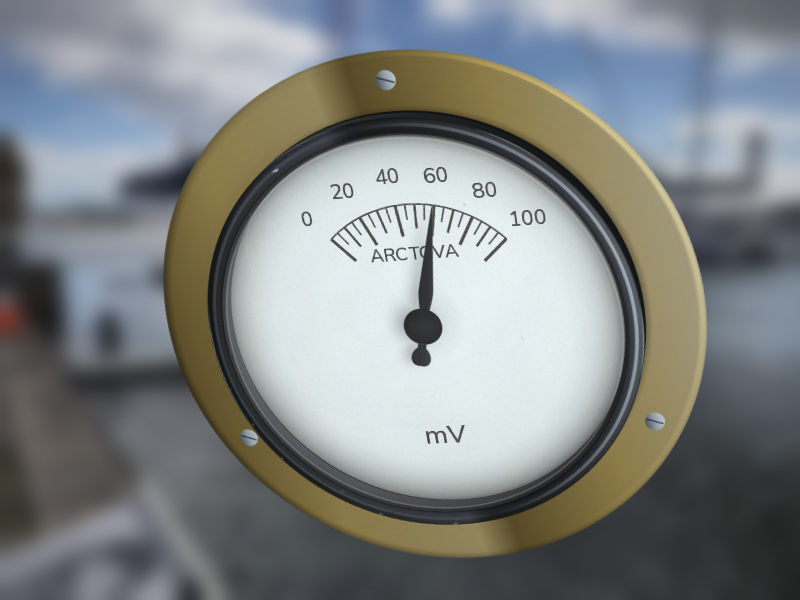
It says 60 mV
